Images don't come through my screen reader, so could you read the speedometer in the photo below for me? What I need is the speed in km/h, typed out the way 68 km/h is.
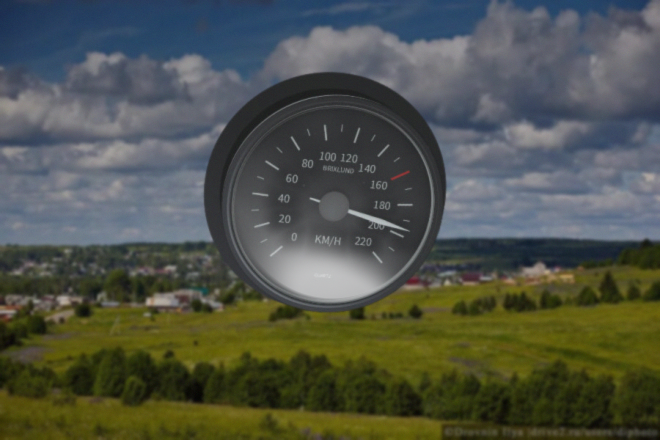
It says 195 km/h
